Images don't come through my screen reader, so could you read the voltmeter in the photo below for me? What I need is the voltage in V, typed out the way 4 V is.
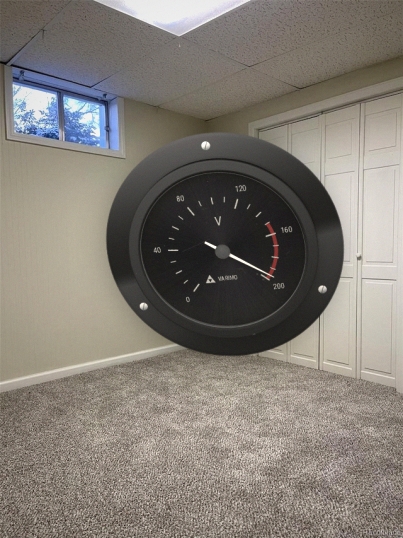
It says 195 V
